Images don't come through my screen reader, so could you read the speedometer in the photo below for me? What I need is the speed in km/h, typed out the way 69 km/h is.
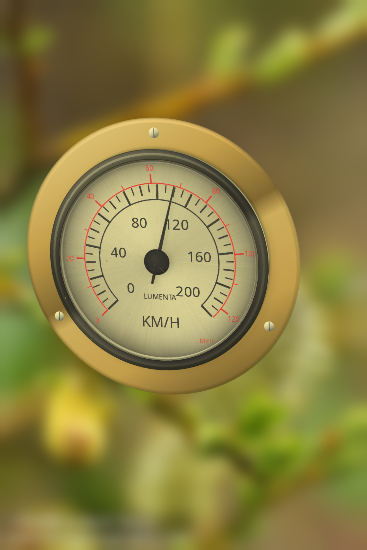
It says 110 km/h
